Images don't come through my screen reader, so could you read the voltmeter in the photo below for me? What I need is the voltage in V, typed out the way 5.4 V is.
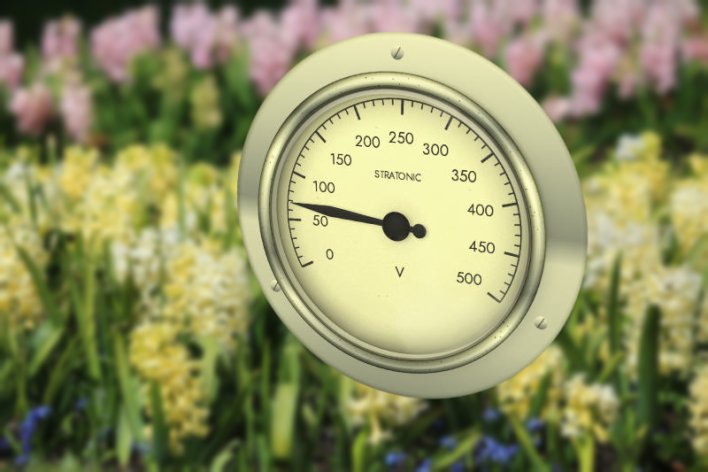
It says 70 V
